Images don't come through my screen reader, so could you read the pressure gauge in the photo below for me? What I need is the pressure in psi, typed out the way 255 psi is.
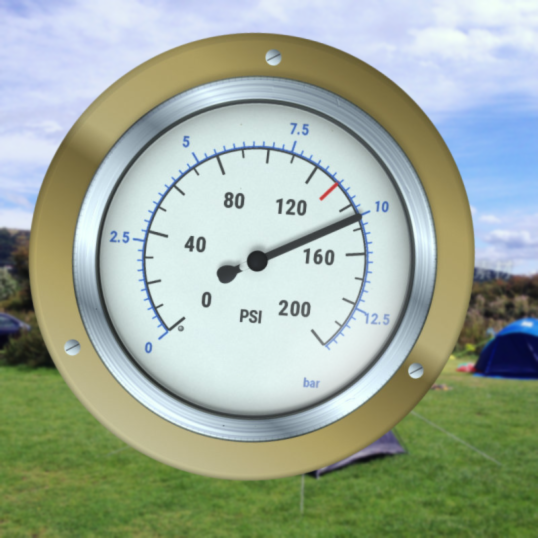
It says 145 psi
